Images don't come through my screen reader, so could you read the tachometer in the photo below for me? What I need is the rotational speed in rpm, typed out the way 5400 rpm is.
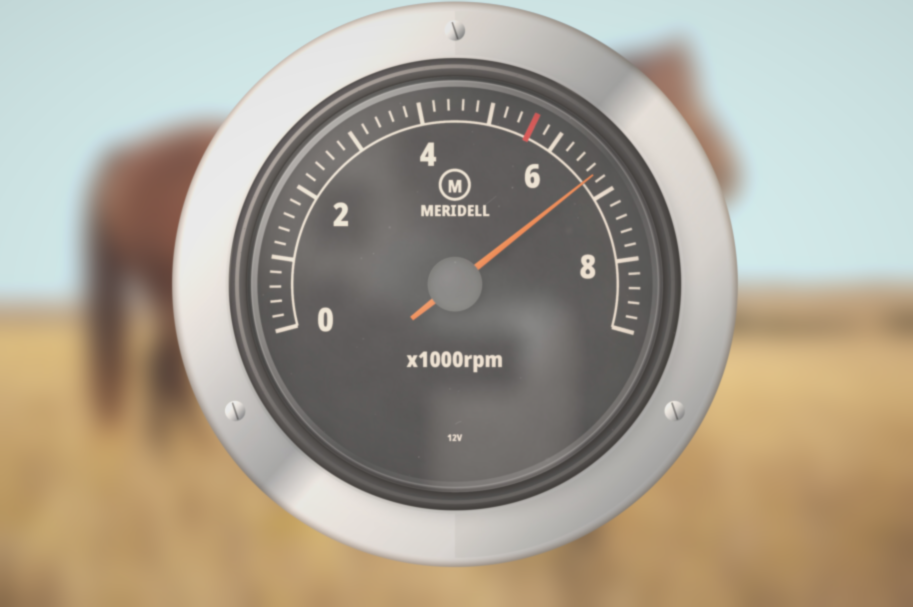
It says 6700 rpm
